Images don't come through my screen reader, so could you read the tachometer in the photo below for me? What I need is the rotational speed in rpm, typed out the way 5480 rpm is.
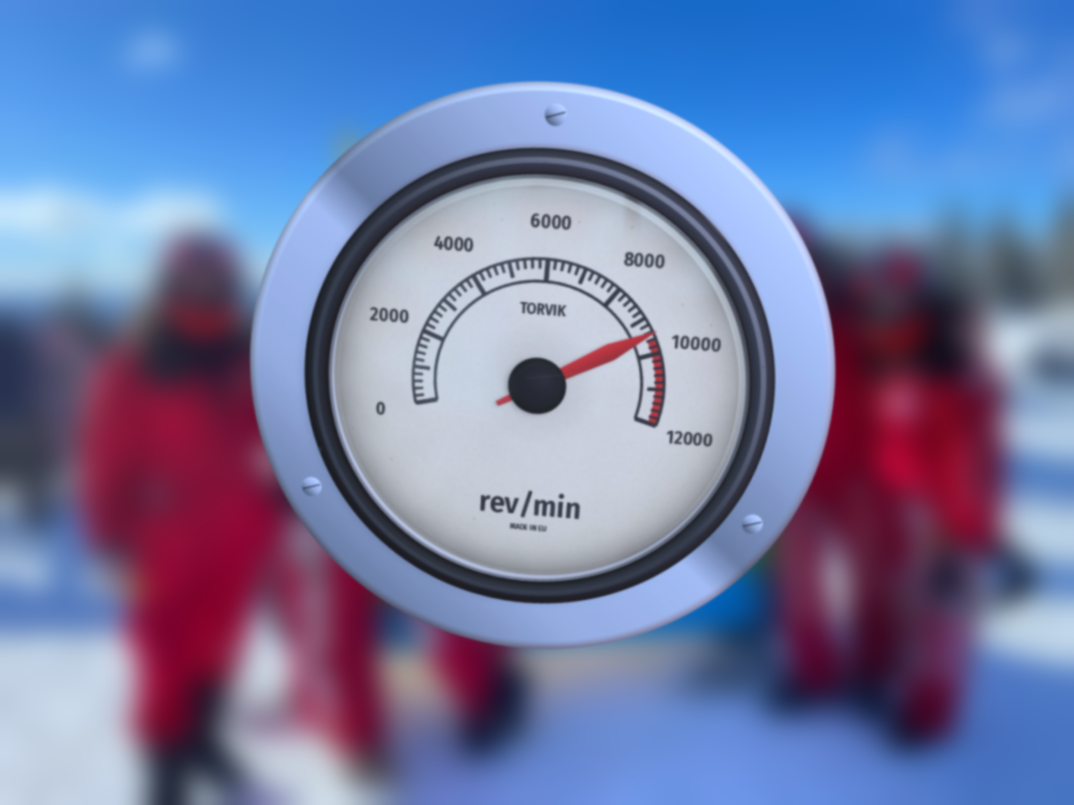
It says 9400 rpm
